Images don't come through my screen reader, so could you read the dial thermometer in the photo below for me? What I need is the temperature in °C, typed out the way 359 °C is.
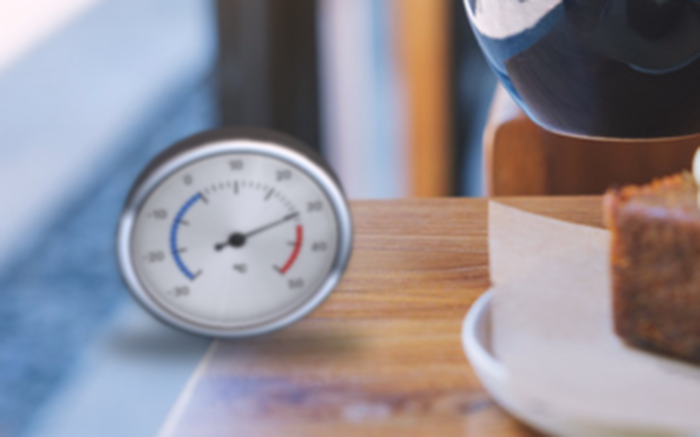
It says 30 °C
